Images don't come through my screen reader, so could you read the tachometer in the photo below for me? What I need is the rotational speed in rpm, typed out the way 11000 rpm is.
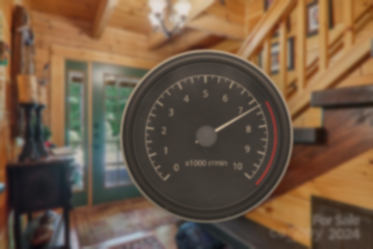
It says 7250 rpm
